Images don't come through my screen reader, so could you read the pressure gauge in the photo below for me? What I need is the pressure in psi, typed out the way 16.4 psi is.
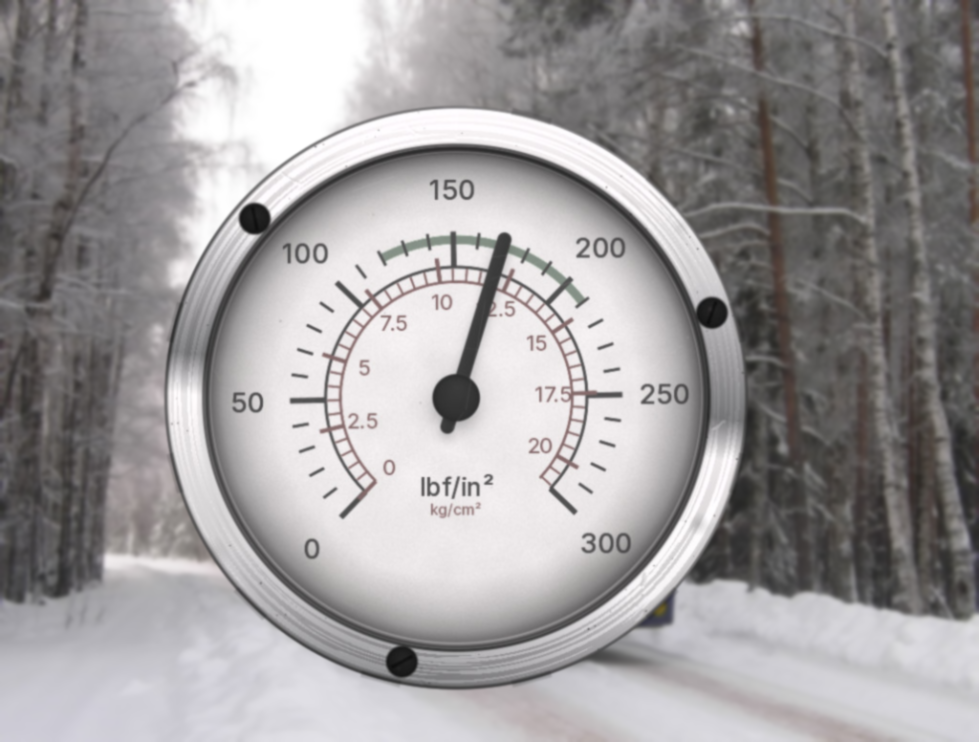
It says 170 psi
